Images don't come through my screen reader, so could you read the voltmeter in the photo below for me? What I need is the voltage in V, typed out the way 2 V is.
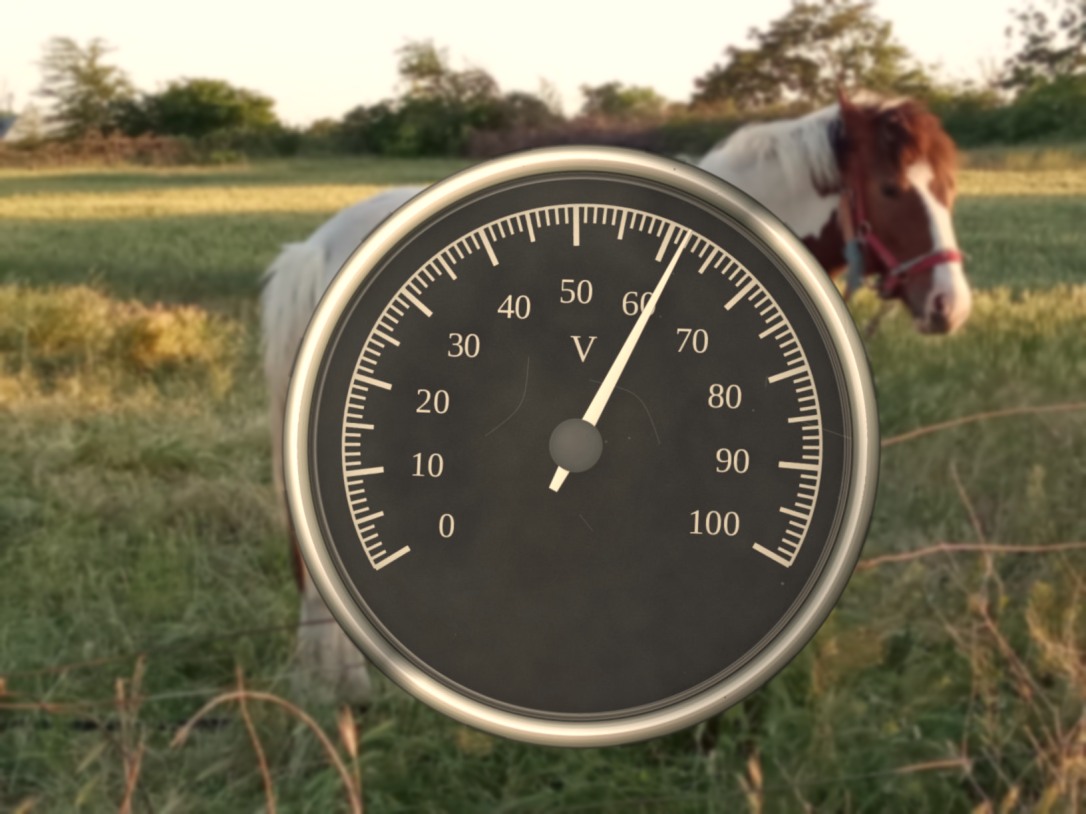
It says 62 V
